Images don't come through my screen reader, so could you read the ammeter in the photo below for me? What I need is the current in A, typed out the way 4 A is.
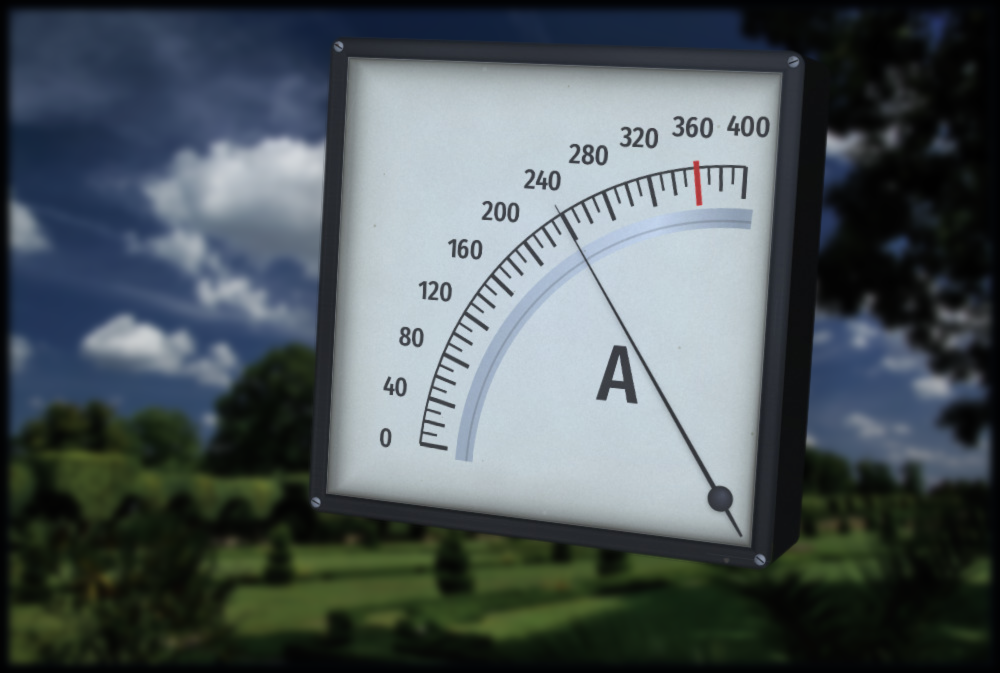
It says 240 A
